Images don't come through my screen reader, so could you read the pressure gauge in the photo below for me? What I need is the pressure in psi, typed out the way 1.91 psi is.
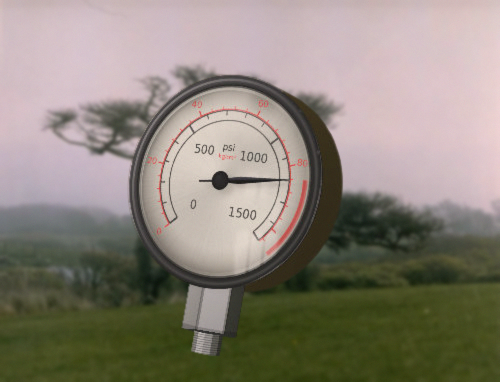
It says 1200 psi
